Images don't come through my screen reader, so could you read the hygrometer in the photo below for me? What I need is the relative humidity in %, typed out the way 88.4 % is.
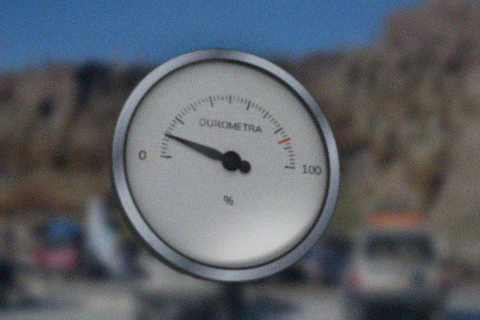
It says 10 %
